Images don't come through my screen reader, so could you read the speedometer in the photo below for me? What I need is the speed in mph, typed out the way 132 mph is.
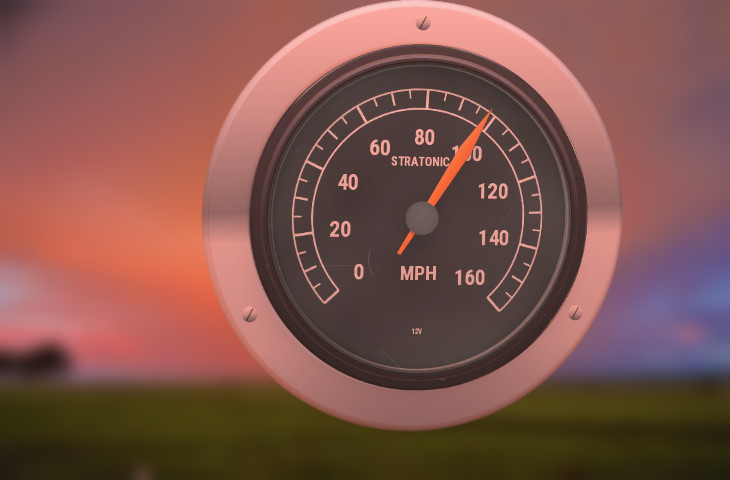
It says 97.5 mph
